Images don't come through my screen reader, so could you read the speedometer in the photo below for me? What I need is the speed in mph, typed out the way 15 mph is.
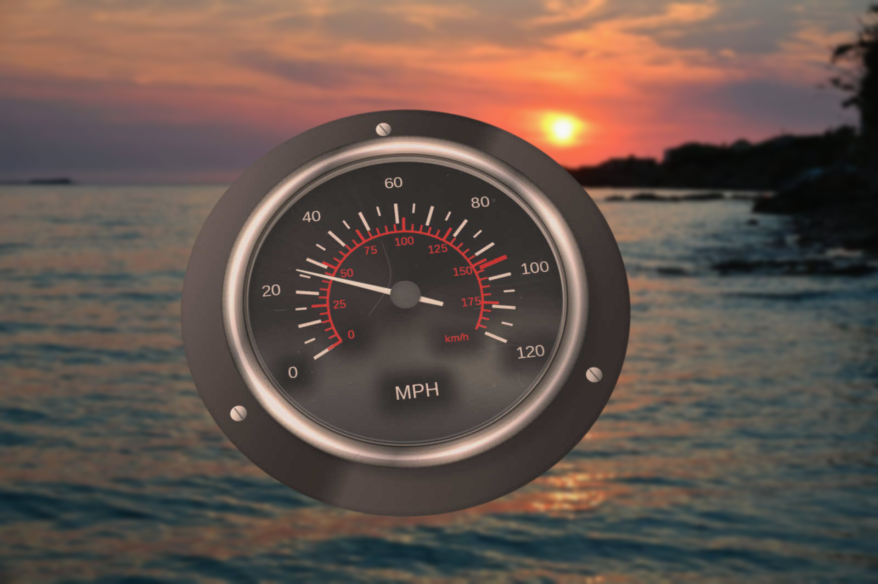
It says 25 mph
